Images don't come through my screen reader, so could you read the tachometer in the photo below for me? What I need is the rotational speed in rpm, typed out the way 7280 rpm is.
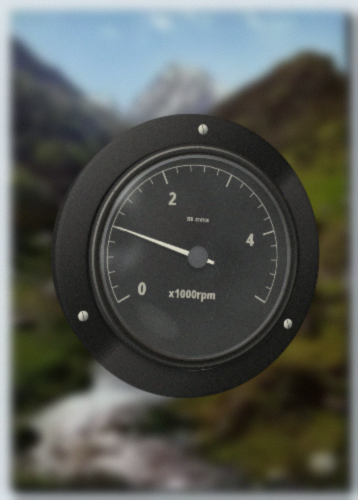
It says 1000 rpm
